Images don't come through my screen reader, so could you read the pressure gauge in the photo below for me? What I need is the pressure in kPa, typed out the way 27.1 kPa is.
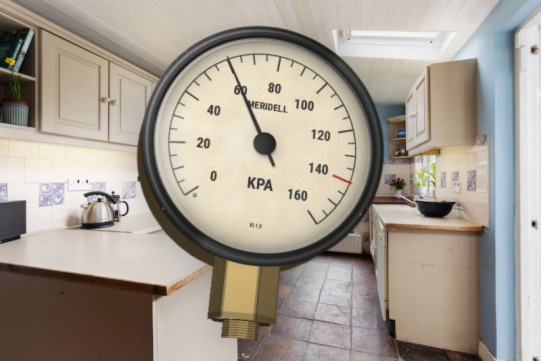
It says 60 kPa
